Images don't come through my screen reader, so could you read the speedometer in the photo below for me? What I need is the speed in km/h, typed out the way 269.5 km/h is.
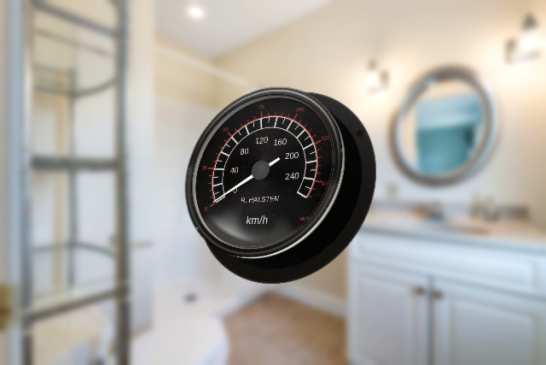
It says 0 km/h
